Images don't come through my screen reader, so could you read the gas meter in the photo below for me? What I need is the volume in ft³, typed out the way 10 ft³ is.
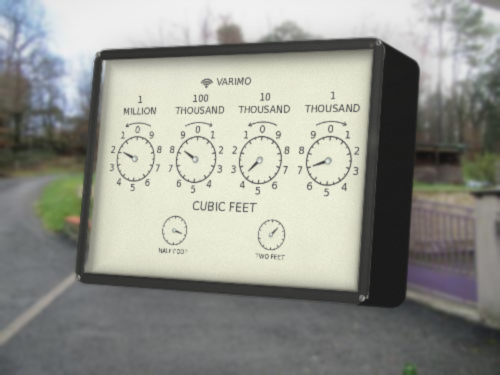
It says 183700 ft³
